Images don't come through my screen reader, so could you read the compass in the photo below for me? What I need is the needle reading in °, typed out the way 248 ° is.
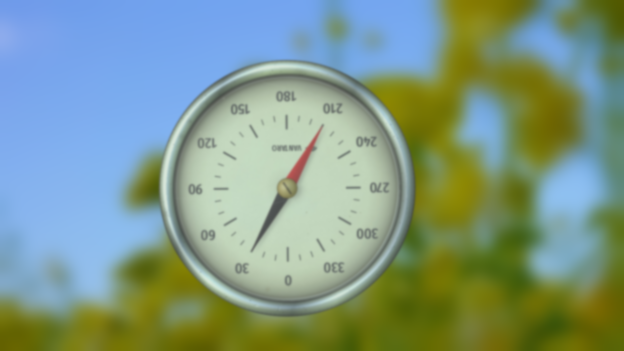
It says 210 °
